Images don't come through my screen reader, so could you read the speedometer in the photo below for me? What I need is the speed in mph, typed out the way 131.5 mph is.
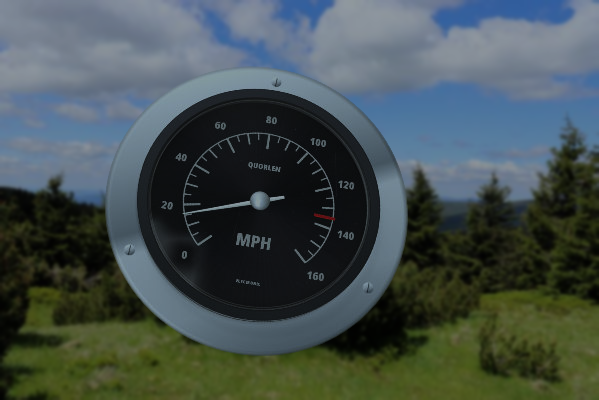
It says 15 mph
